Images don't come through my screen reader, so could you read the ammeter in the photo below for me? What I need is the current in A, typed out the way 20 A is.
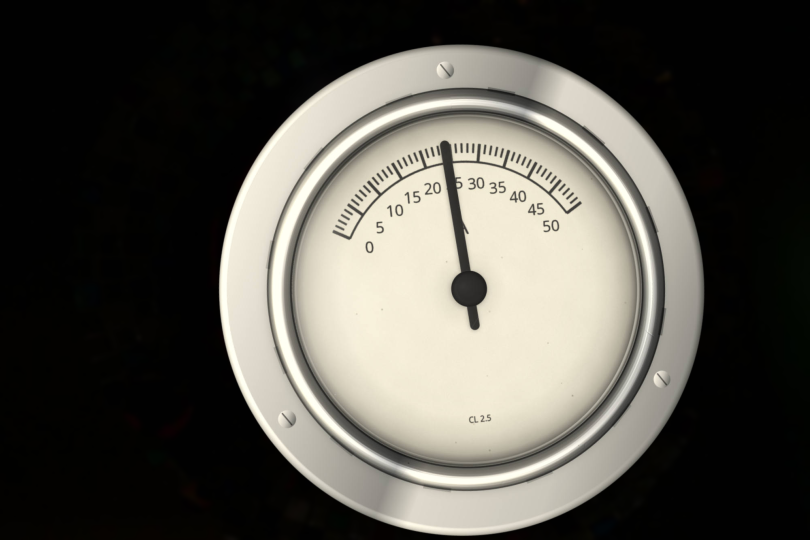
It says 24 A
